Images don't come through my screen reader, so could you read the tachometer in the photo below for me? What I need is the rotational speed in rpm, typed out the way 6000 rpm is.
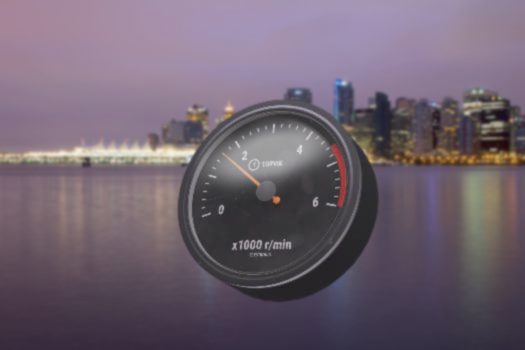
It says 1600 rpm
